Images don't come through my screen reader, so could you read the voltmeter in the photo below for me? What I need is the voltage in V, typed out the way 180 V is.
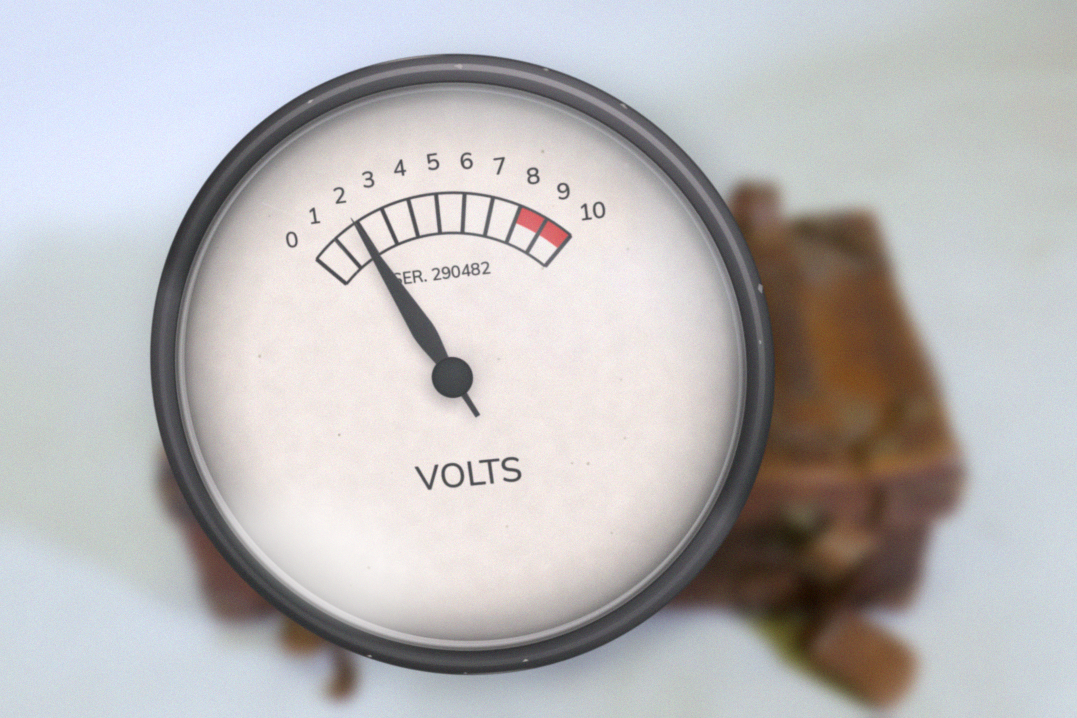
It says 2 V
